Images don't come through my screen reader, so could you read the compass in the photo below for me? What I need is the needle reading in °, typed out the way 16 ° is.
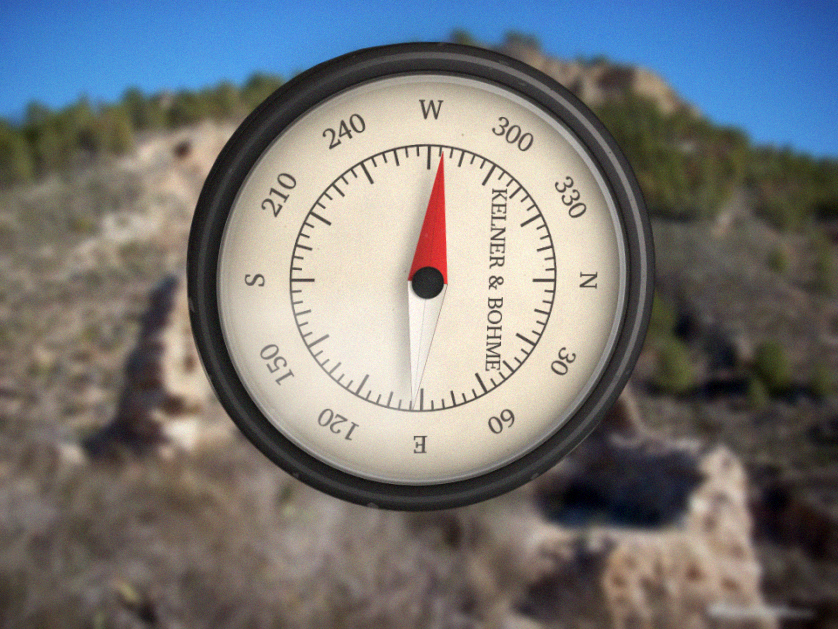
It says 275 °
